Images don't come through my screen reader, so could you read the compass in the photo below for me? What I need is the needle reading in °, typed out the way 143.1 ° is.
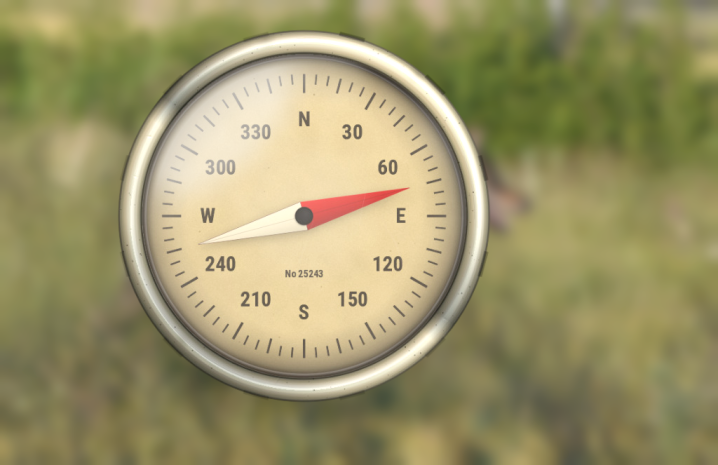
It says 75 °
